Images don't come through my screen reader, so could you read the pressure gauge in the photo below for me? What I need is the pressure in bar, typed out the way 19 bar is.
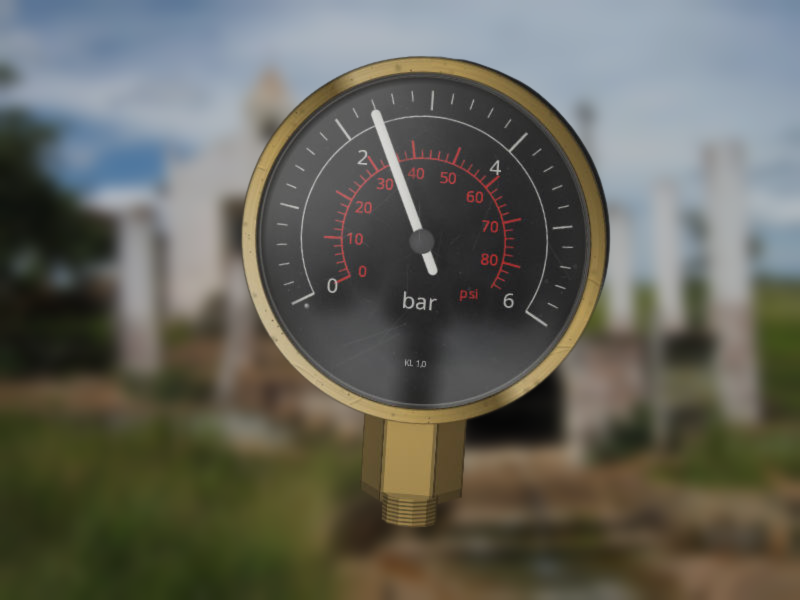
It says 2.4 bar
